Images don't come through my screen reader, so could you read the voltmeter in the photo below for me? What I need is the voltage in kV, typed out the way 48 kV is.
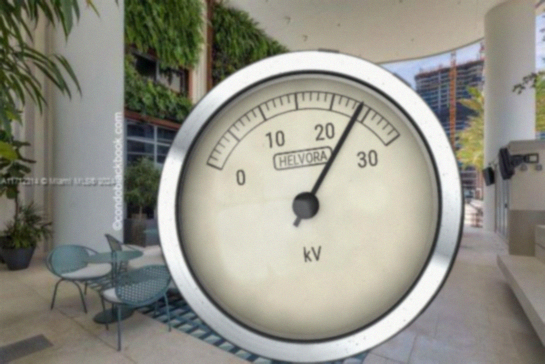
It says 24 kV
